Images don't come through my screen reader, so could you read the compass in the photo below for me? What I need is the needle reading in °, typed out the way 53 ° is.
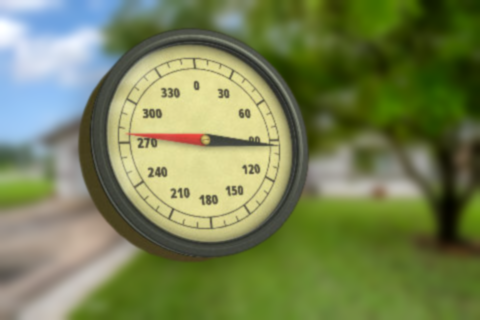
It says 275 °
